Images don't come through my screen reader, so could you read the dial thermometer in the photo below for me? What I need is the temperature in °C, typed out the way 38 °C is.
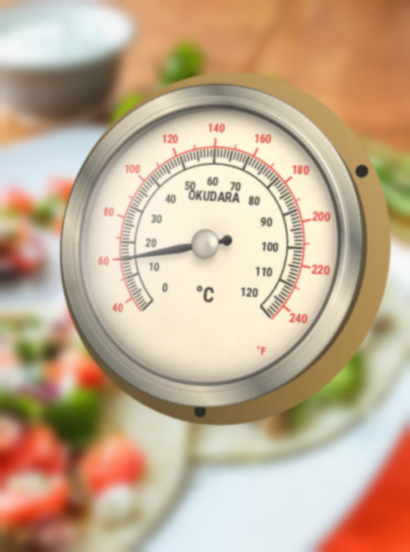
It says 15 °C
